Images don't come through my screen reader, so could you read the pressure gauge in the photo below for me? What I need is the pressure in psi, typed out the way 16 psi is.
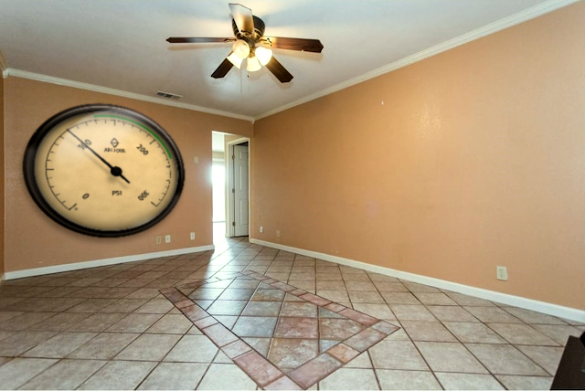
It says 100 psi
